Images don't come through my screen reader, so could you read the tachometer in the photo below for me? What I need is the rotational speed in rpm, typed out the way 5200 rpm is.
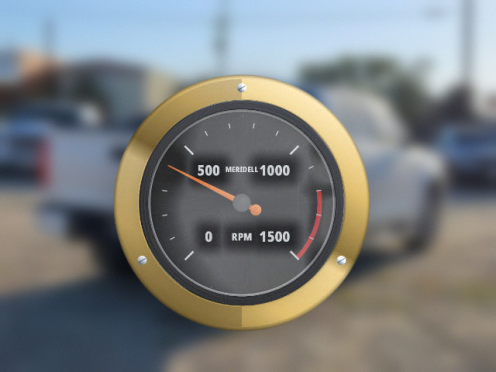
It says 400 rpm
